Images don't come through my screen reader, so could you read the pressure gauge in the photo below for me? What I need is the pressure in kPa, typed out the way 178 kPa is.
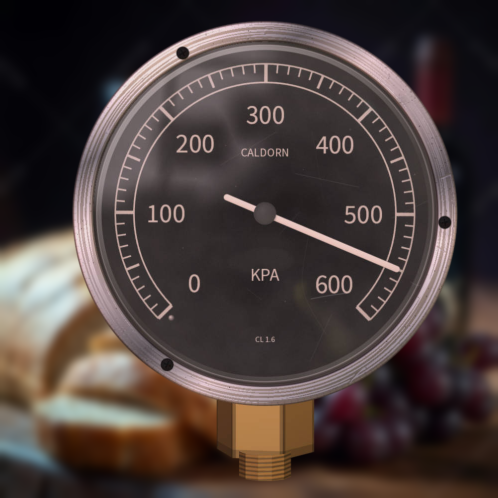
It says 550 kPa
